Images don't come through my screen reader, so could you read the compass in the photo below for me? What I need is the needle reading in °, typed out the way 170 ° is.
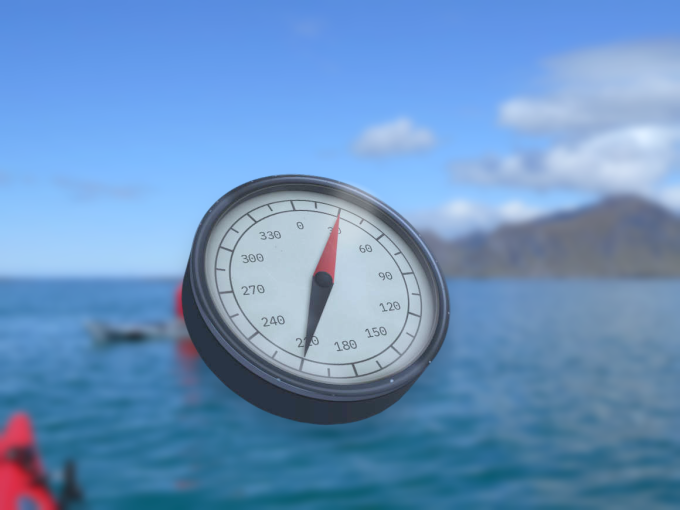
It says 30 °
